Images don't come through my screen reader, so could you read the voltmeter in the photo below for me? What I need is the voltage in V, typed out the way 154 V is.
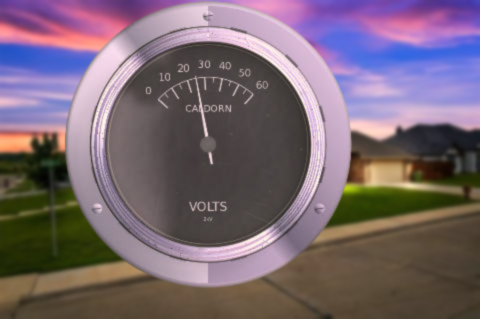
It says 25 V
